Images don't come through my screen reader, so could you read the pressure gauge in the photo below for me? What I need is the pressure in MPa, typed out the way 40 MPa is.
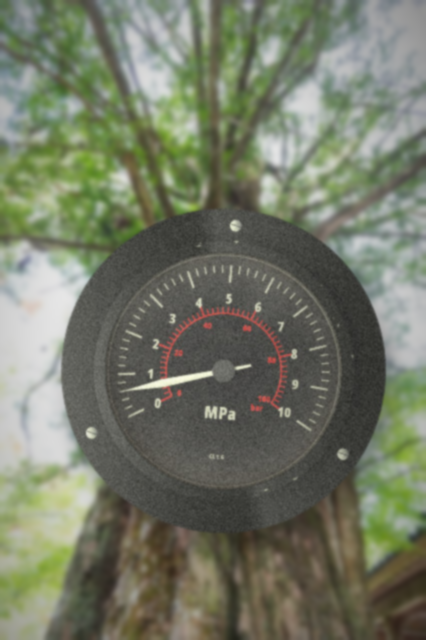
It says 0.6 MPa
